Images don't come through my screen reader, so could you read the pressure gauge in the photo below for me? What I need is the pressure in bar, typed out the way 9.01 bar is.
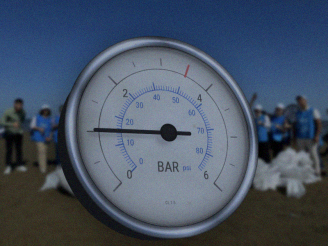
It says 1 bar
